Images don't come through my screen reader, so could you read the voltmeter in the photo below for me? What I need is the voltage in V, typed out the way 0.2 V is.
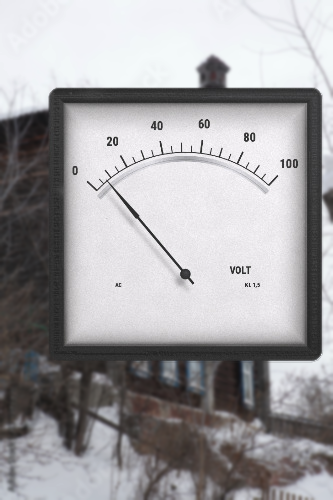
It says 7.5 V
